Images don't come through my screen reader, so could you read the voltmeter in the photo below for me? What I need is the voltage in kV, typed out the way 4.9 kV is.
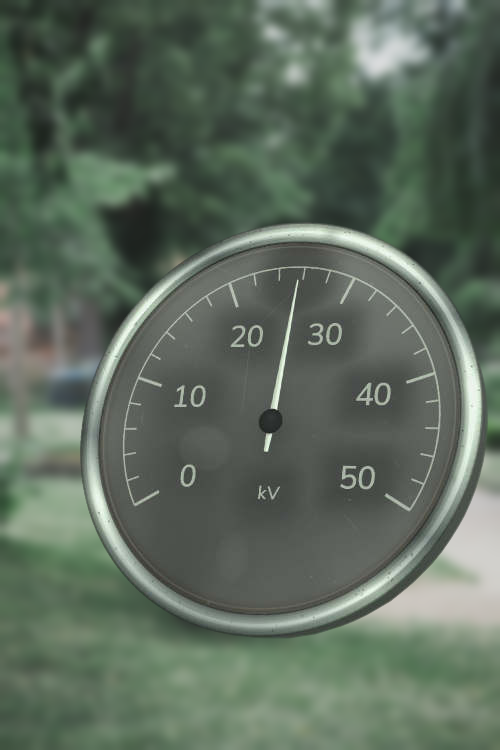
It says 26 kV
